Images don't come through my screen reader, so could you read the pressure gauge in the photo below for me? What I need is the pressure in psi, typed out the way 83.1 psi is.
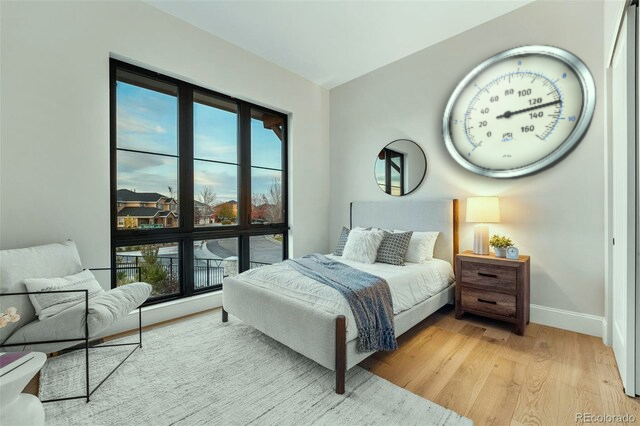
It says 130 psi
